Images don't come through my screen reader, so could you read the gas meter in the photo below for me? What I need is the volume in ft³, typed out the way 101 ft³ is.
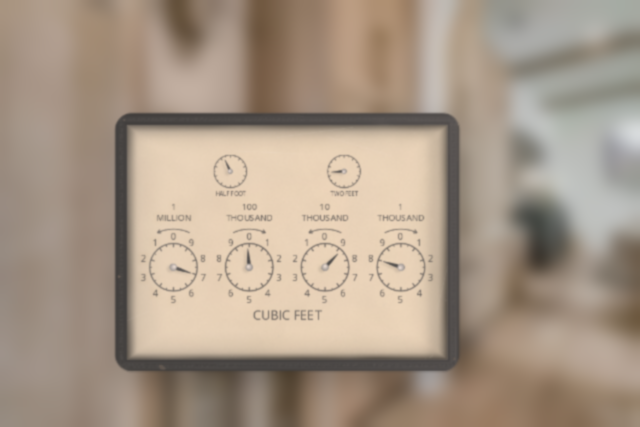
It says 698800 ft³
